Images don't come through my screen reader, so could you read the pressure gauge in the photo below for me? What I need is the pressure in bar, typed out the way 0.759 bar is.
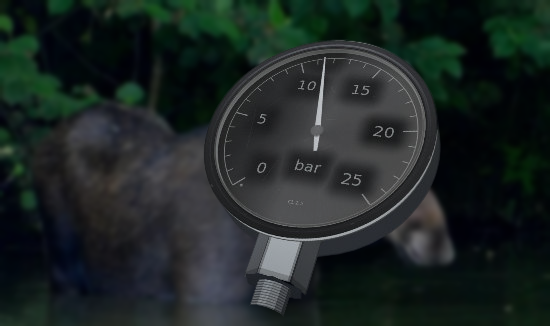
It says 11.5 bar
